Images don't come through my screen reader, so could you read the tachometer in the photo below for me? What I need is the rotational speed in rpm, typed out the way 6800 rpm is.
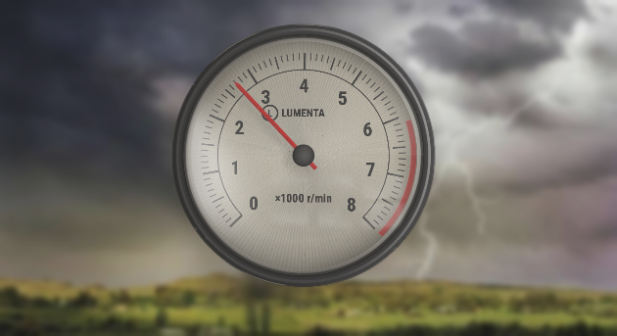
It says 2700 rpm
